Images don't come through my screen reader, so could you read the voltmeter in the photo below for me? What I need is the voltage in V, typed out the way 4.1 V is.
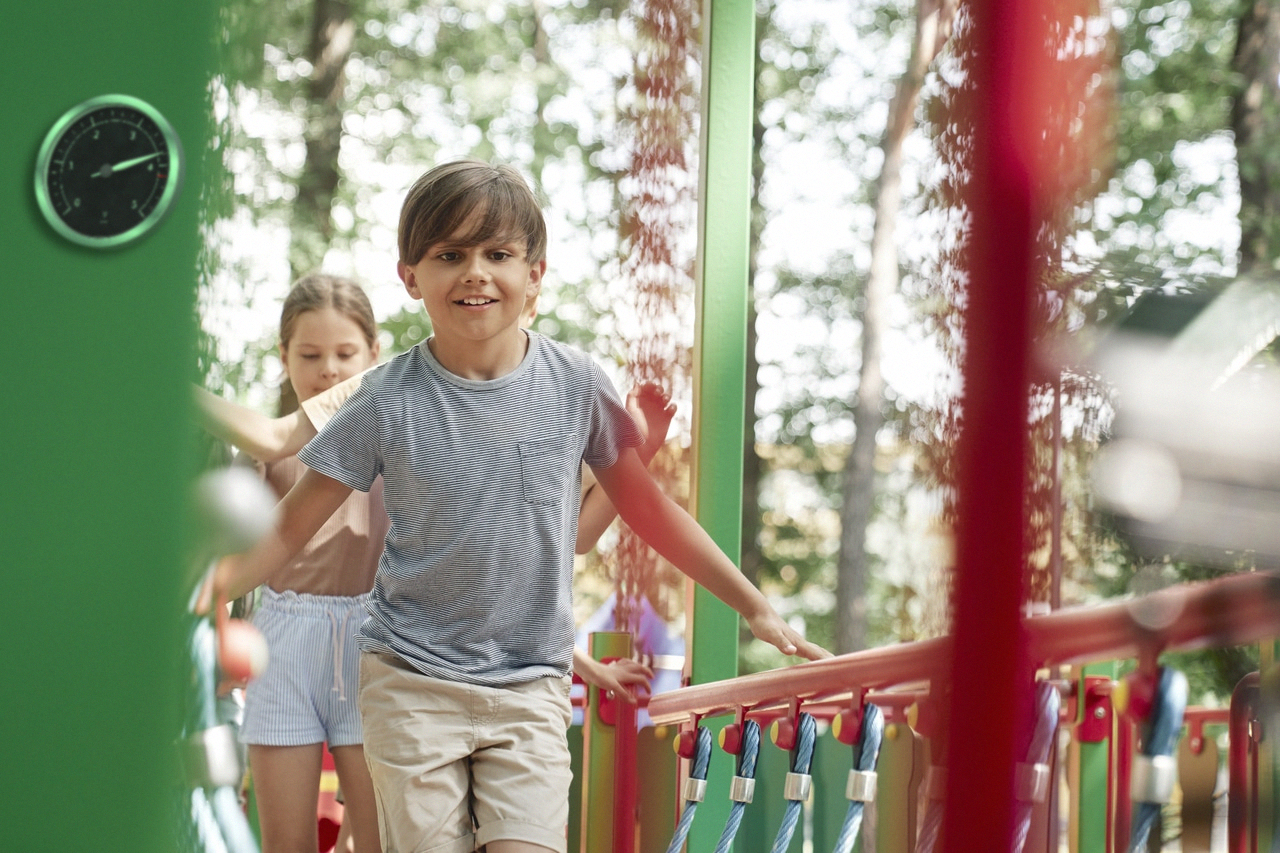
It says 3.8 V
